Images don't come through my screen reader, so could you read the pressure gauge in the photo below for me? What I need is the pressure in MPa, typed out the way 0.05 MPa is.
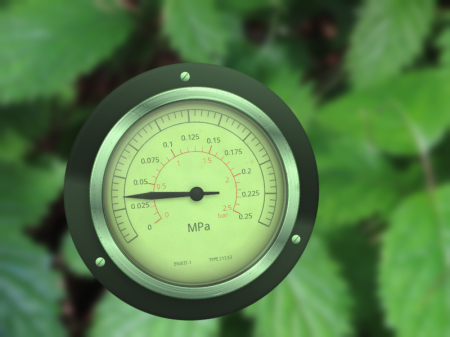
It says 0.035 MPa
